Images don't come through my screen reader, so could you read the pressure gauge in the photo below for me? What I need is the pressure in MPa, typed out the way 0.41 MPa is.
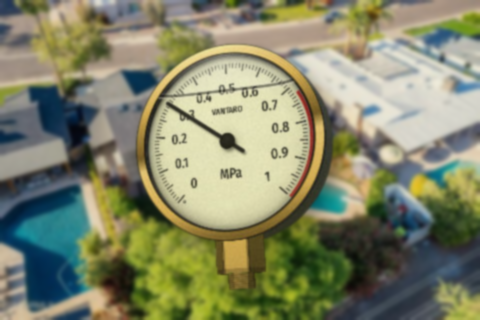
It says 0.3 MPa
